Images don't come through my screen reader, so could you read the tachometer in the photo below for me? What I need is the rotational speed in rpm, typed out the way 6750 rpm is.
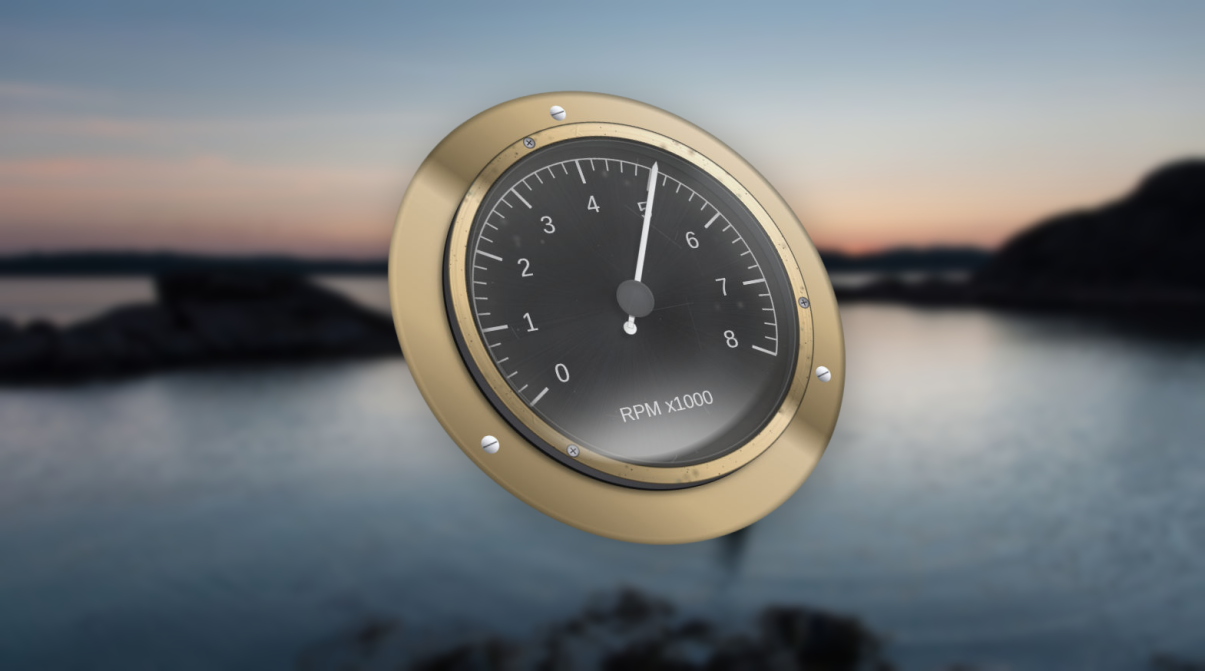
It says 5000 rpm
